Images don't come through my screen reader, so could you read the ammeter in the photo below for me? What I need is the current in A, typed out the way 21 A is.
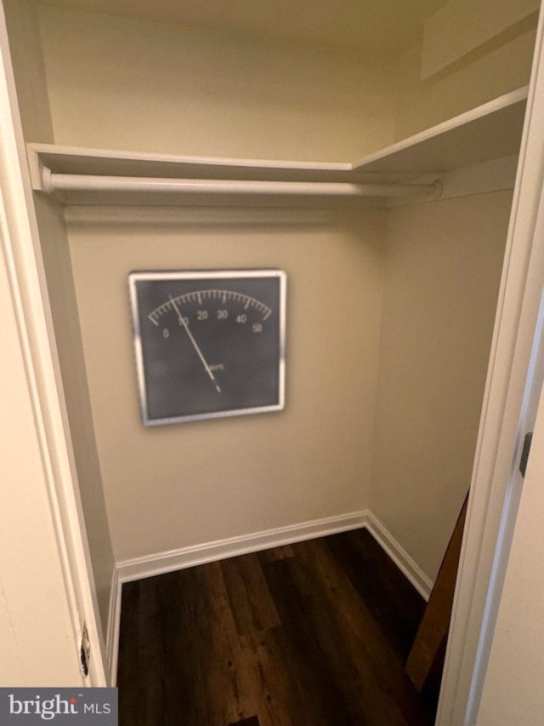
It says 10 A
